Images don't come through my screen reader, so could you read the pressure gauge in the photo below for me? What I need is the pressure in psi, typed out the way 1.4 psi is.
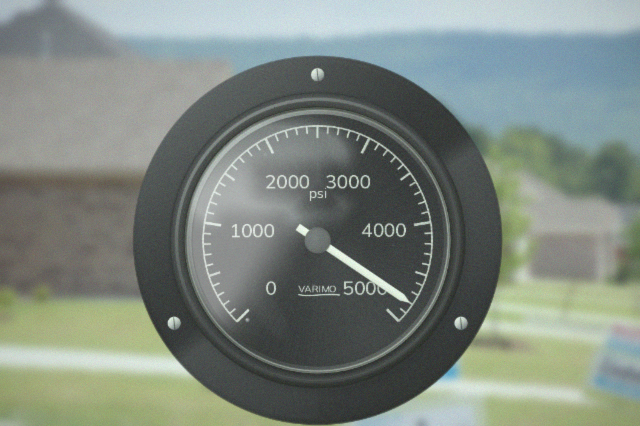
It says 4800 psi
